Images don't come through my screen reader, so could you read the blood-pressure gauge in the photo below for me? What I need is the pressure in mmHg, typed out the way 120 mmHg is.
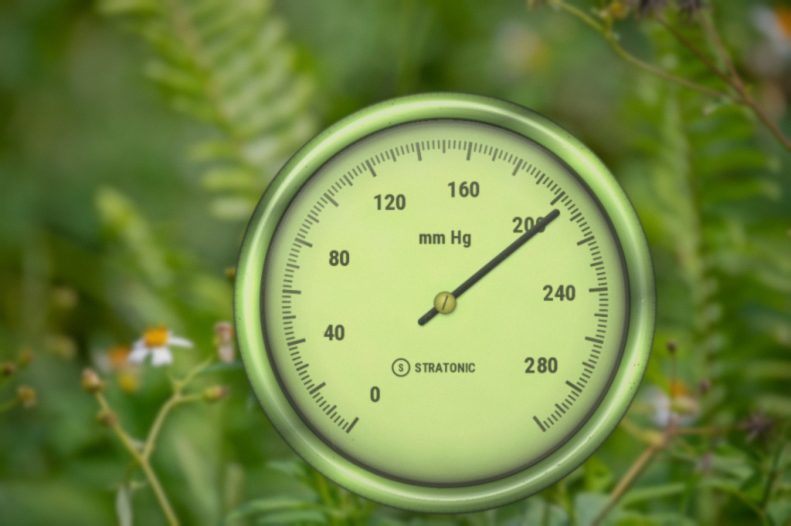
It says 204 mmHg
